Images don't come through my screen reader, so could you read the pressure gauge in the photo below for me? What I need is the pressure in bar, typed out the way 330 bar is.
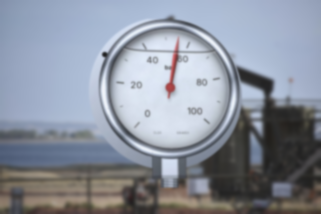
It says 55 bar
